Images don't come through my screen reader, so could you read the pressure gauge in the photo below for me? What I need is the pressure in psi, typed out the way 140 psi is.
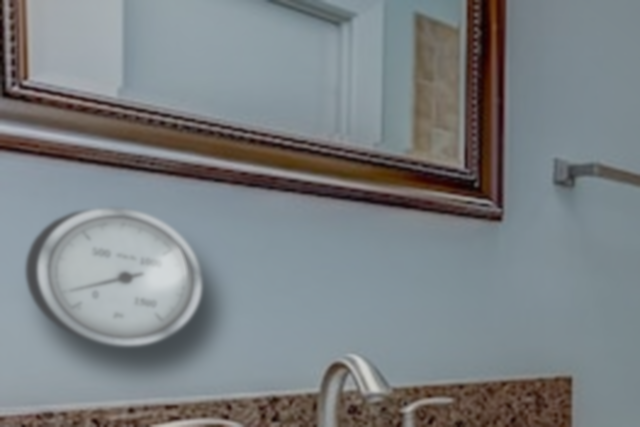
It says 100 psi
